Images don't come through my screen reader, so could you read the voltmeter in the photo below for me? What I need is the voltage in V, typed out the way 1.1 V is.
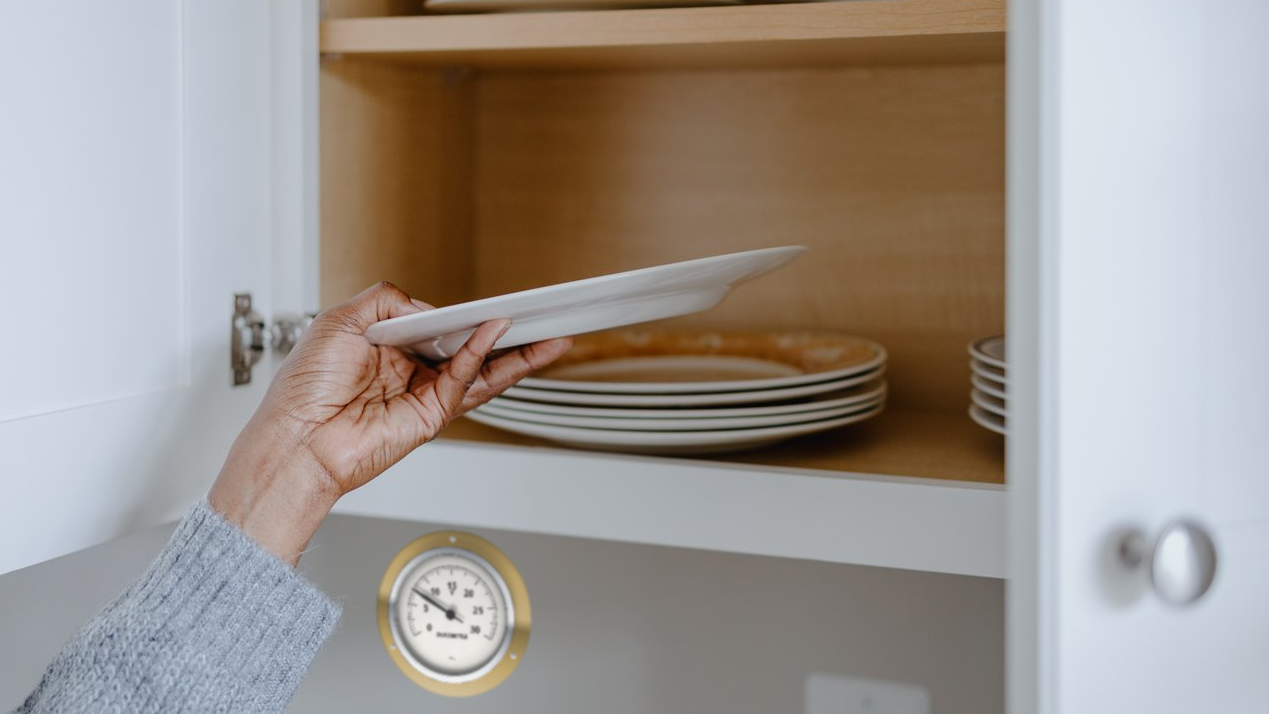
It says 7.5 V
